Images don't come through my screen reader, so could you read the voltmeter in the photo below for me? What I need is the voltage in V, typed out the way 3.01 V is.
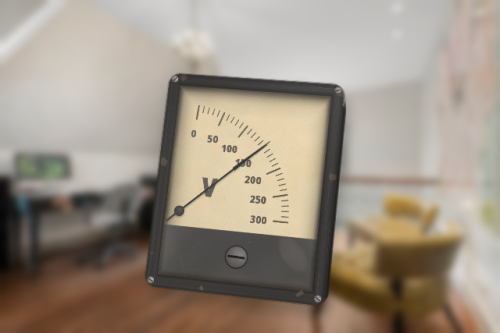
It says 150 V
